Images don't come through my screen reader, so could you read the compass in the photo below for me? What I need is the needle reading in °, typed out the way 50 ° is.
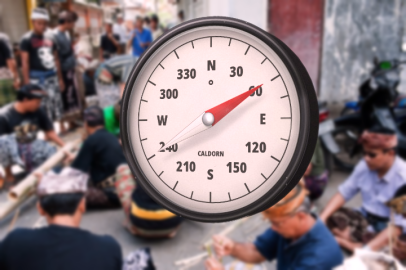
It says 60 °
